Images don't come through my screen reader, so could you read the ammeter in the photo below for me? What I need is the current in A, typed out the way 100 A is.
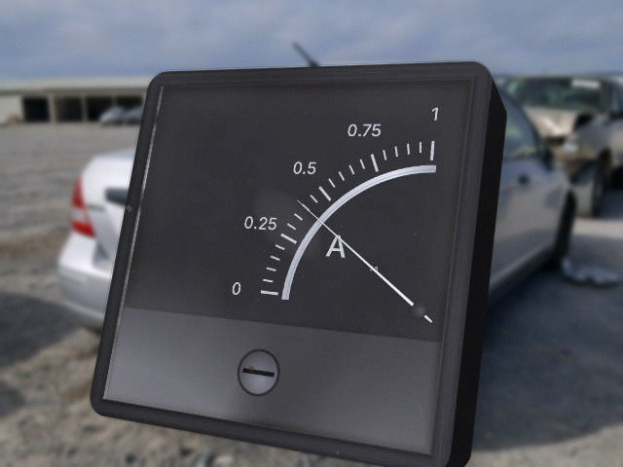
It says 0.4 A
